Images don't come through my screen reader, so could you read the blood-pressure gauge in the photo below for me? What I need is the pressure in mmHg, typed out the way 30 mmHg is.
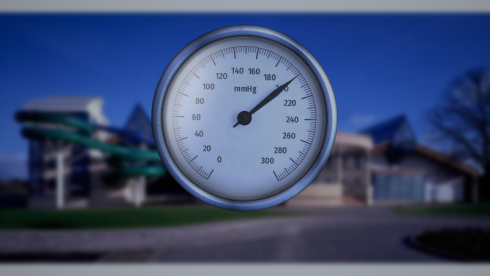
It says 200 mmHg
